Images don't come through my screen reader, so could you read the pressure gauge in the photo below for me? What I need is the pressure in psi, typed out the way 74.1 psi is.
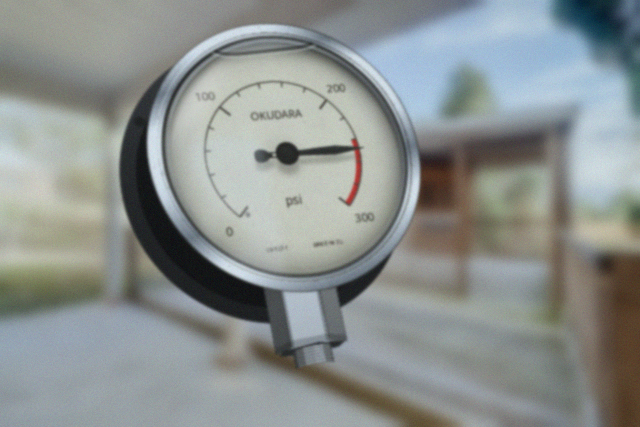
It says 250 psi
